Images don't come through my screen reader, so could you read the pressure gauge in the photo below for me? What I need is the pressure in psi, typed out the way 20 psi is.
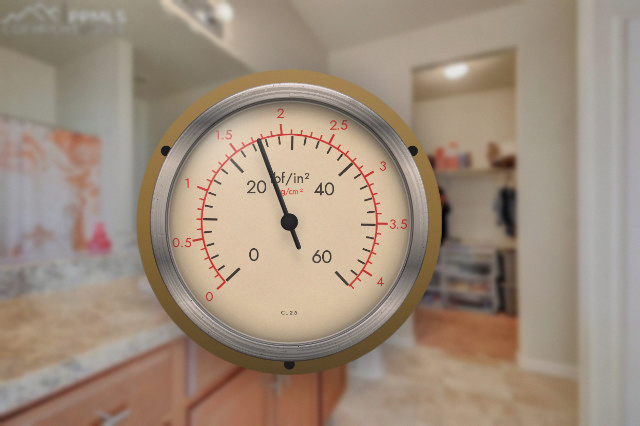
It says 25 psi
